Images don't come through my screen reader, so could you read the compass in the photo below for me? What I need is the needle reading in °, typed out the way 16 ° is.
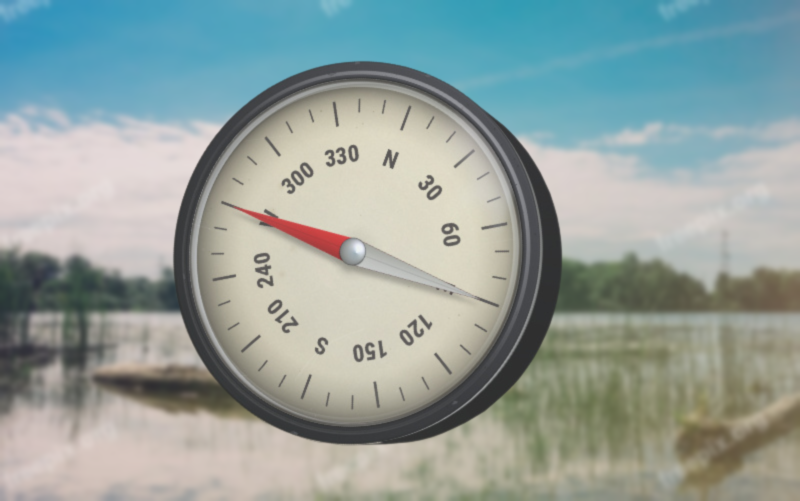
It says 270 °
